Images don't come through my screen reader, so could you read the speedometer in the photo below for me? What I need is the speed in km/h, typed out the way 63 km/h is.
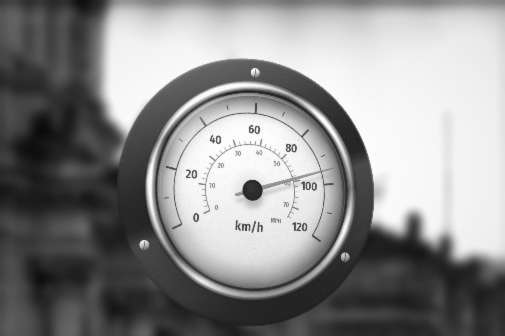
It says 95 km/h
